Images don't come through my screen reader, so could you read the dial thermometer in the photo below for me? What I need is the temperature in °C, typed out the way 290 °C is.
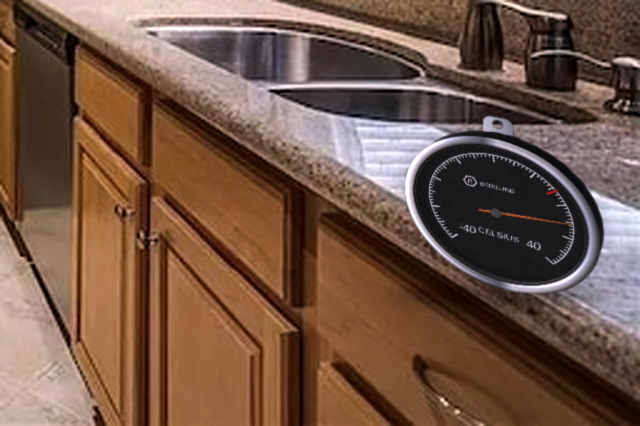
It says 25 °C
